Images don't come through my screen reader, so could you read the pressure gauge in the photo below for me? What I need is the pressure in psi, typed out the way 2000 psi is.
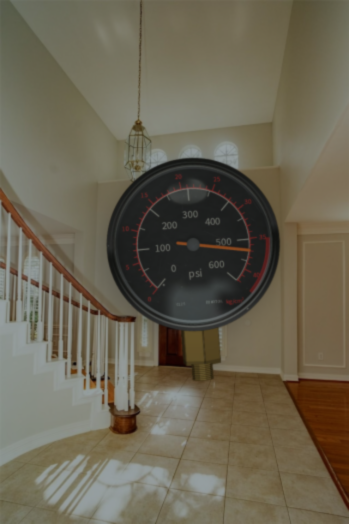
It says 525 psi
